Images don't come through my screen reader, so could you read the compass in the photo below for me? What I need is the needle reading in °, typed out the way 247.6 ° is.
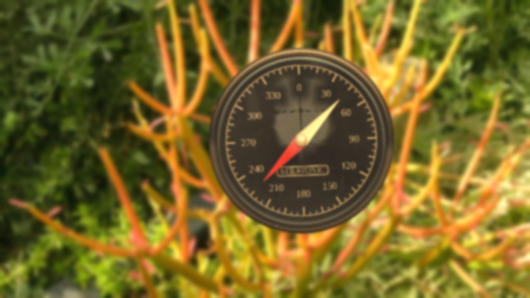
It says 225 °
